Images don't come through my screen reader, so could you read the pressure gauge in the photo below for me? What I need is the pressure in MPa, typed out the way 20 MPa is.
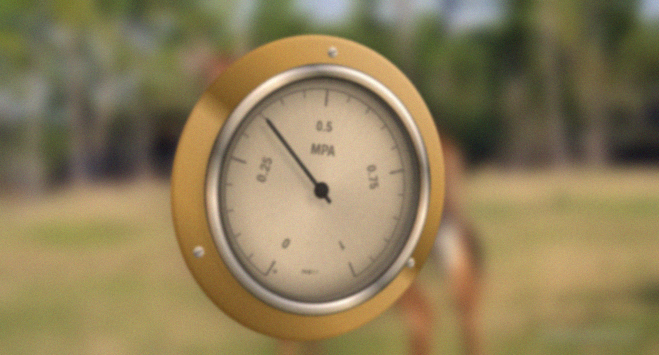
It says 0.35 MPa
